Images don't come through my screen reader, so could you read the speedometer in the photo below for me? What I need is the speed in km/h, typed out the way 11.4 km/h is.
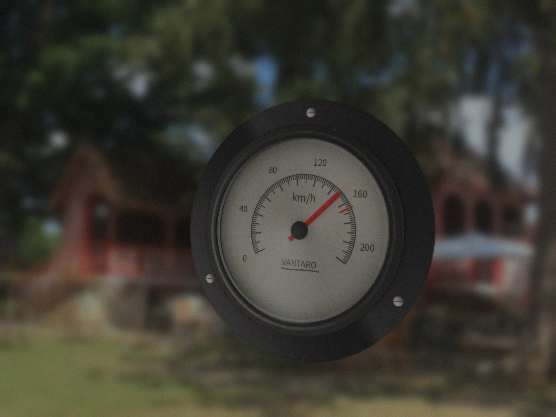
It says 150 km/h
